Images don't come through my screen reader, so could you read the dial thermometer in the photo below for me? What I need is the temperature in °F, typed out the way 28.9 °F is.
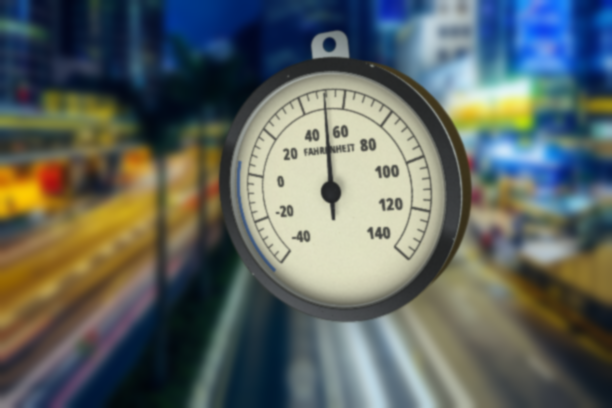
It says 52 °F
